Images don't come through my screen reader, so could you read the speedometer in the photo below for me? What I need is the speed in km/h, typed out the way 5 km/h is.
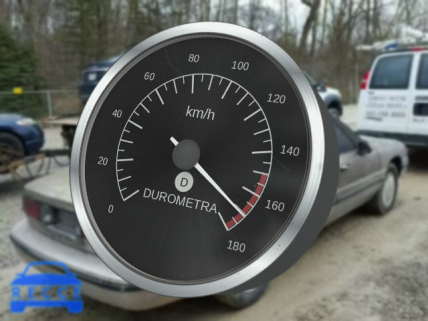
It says 170 km/h
